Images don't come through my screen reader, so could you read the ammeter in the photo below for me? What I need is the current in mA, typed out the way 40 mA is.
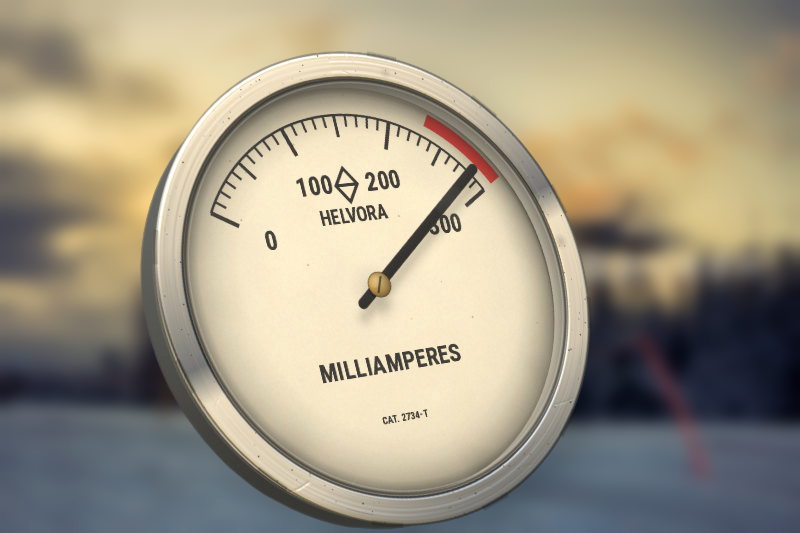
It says 280 mA
